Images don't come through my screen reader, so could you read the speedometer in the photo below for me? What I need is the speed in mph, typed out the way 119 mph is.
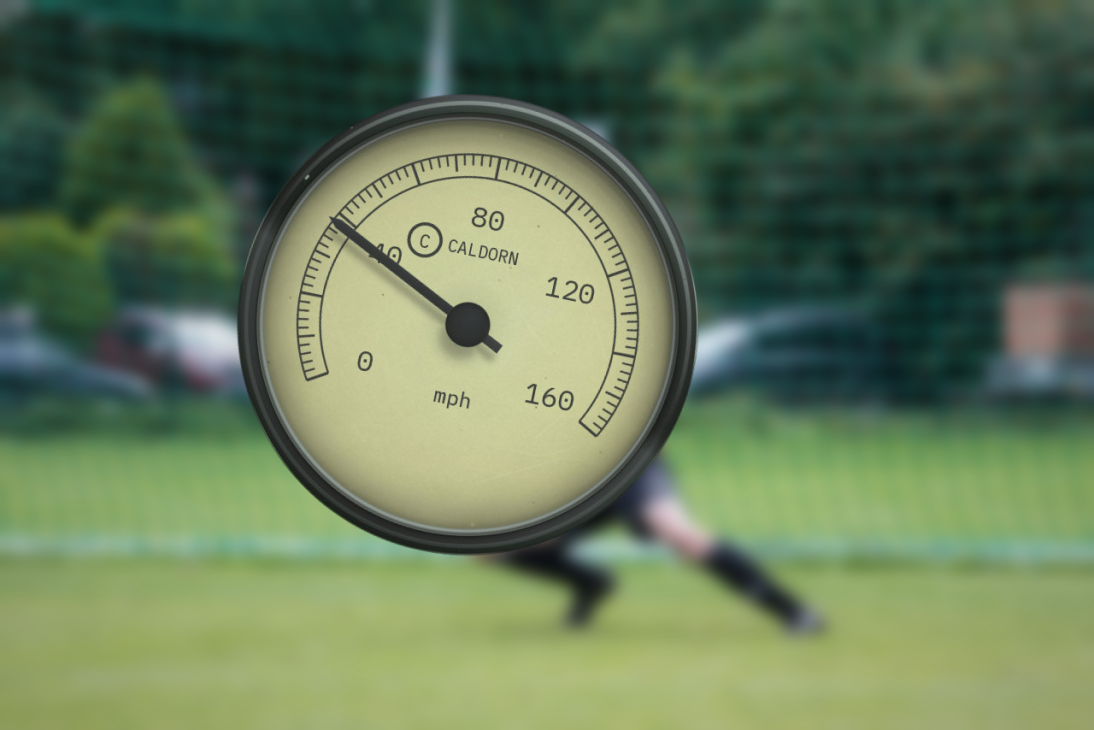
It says 38 mph
